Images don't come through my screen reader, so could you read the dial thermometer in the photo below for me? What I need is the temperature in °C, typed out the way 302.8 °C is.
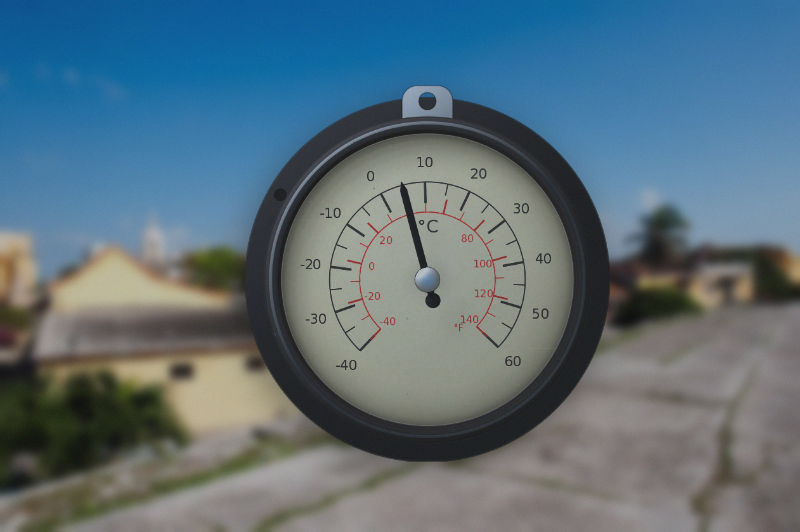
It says 5 °C
